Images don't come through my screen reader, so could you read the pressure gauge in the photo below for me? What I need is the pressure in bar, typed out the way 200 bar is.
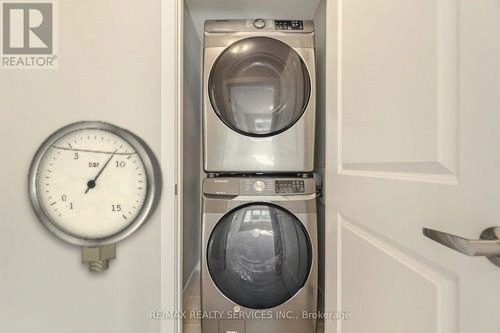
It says 9 bar
